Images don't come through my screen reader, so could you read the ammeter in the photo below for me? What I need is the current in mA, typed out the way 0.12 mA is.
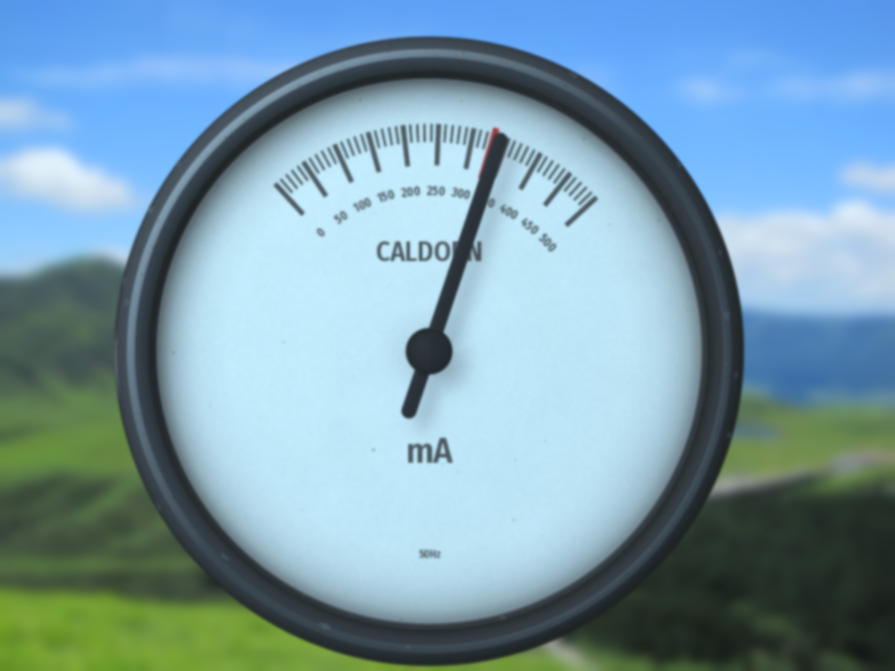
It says 340 mA
